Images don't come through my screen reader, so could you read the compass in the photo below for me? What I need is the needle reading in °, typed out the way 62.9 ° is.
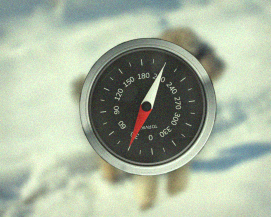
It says 30 °
